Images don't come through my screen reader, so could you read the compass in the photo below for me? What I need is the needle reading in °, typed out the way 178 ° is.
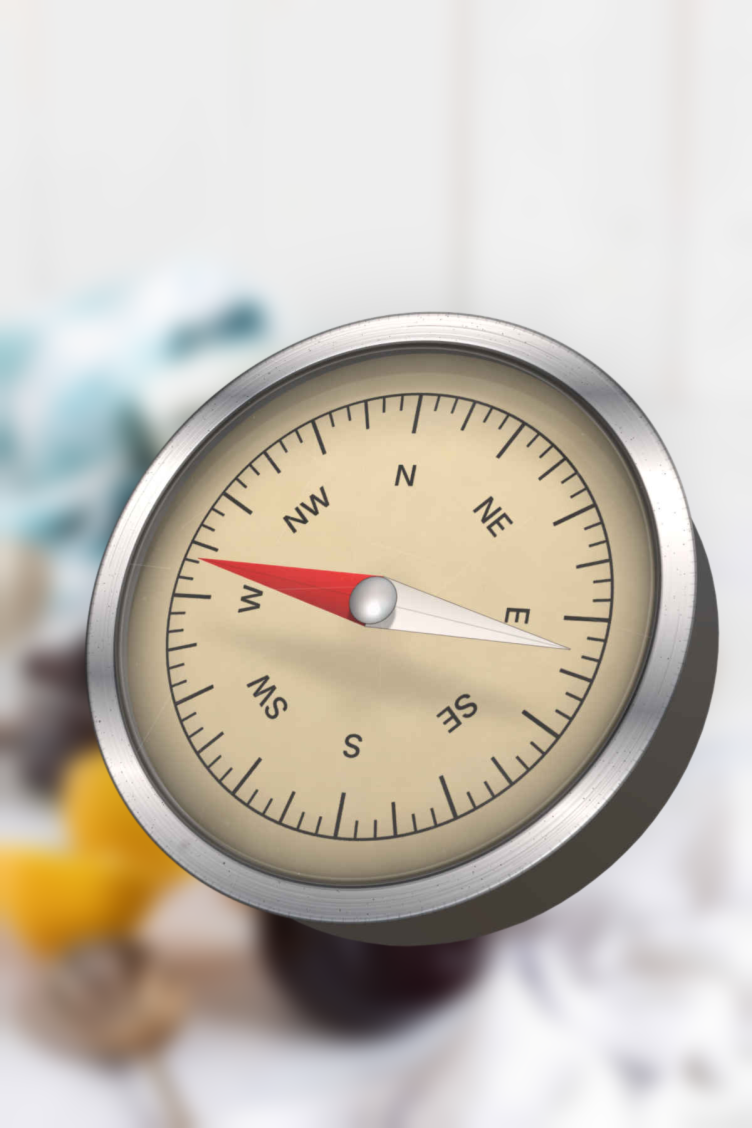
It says 280 °
